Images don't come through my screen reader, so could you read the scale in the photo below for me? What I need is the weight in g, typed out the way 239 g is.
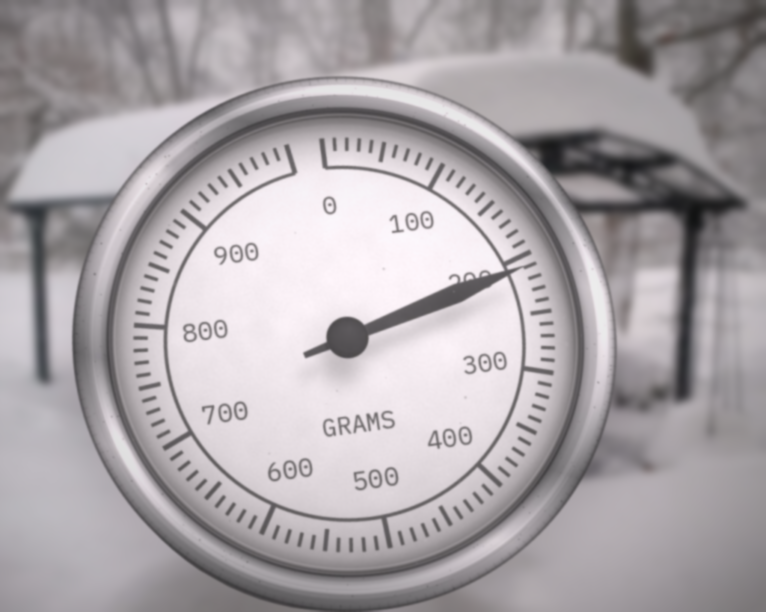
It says 210 g
